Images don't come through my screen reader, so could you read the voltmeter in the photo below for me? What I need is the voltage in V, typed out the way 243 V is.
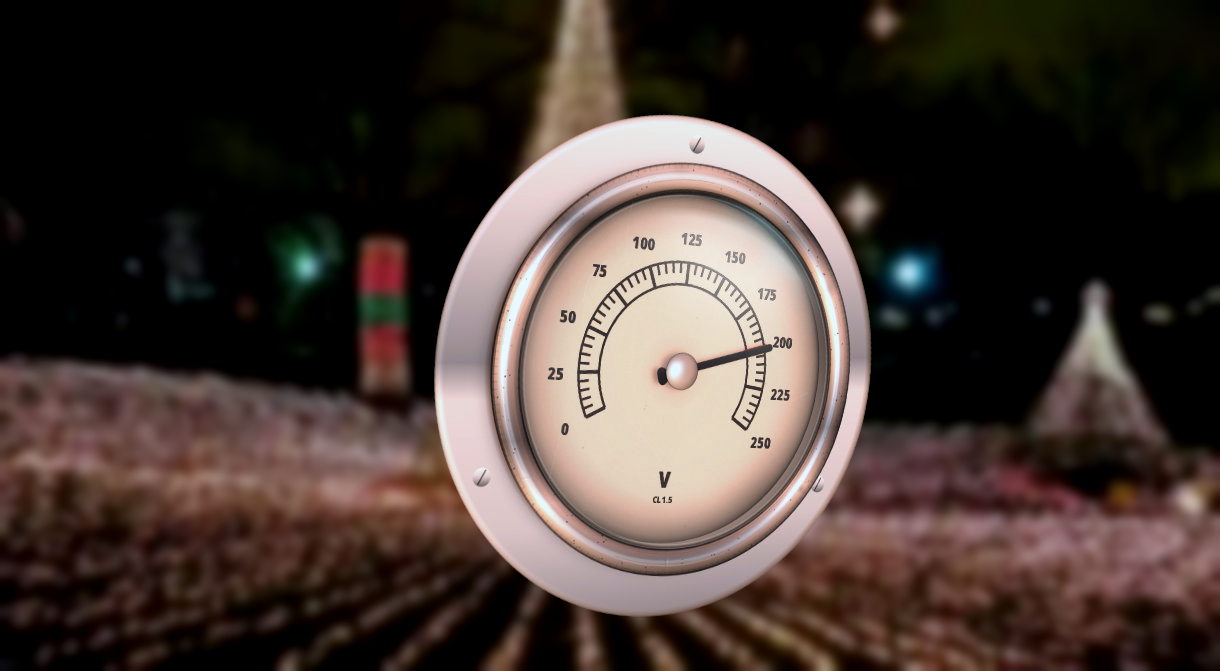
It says 200 V
